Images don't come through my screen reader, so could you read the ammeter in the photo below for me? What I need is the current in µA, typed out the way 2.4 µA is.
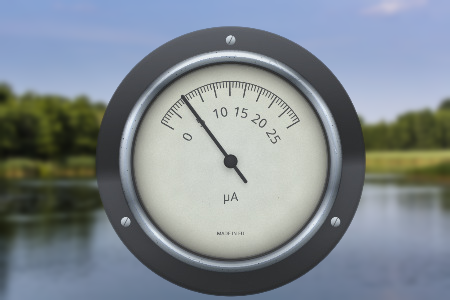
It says 5 µA
